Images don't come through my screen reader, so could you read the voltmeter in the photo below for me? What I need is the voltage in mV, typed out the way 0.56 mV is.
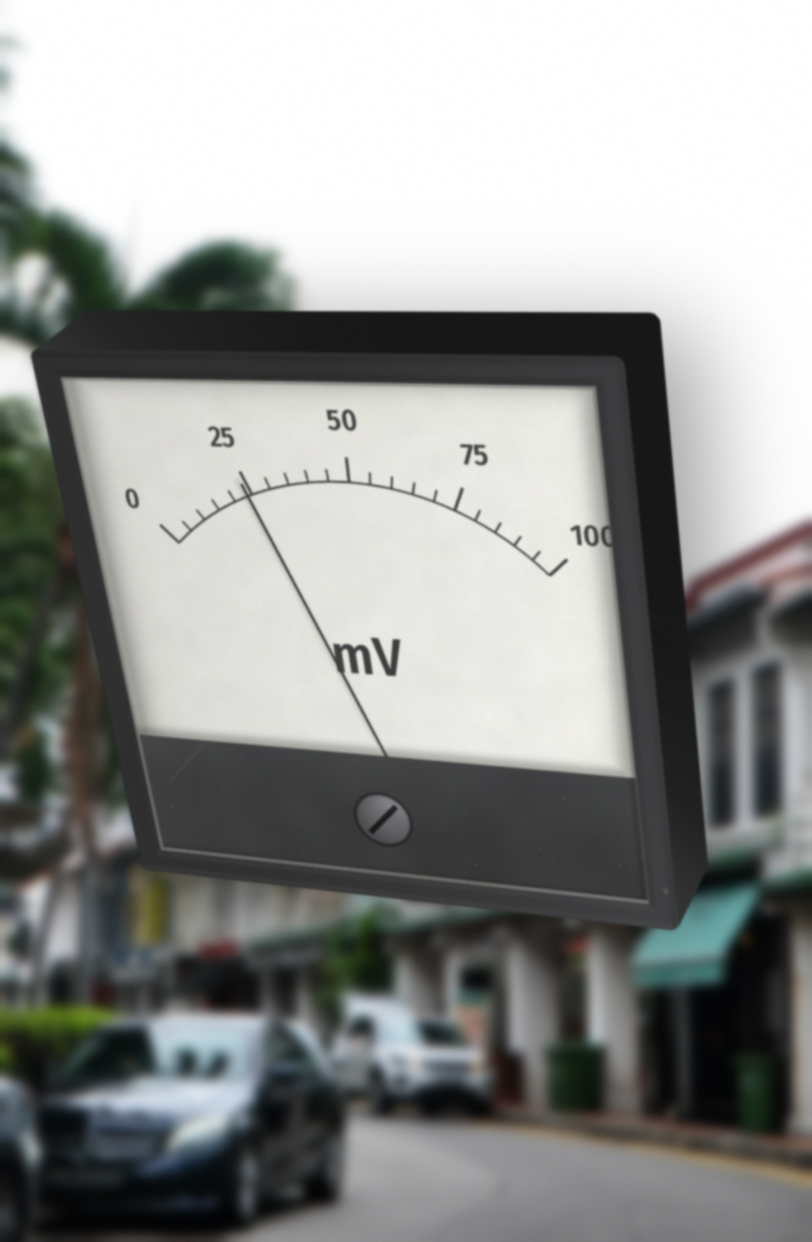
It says 25 mV
